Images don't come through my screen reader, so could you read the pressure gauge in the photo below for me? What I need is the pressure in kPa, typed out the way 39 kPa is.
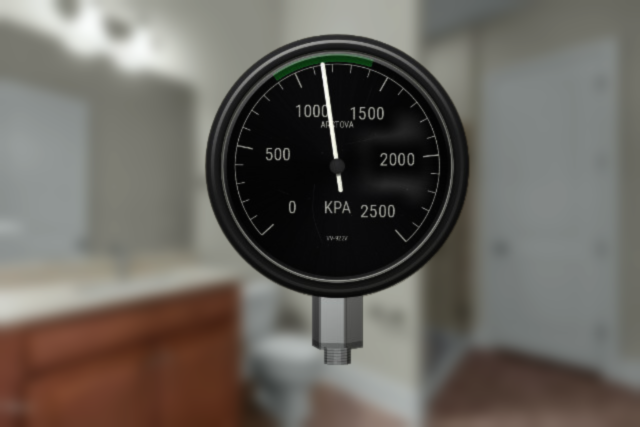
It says 1150 kPa
